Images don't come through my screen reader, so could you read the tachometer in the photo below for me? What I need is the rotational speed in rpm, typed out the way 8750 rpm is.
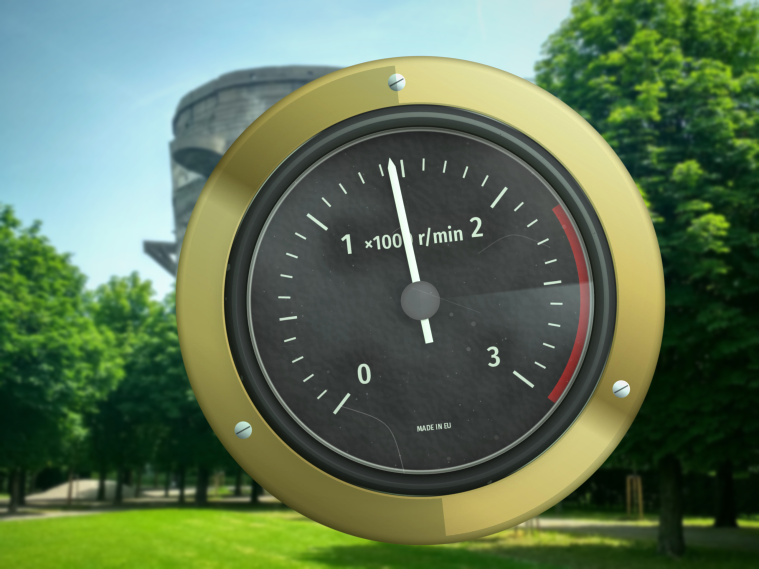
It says 1450 rpm
